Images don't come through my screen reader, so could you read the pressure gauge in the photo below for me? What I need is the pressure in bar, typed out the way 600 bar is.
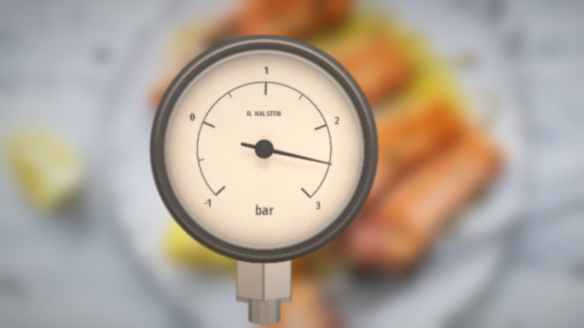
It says 2.5 bar
